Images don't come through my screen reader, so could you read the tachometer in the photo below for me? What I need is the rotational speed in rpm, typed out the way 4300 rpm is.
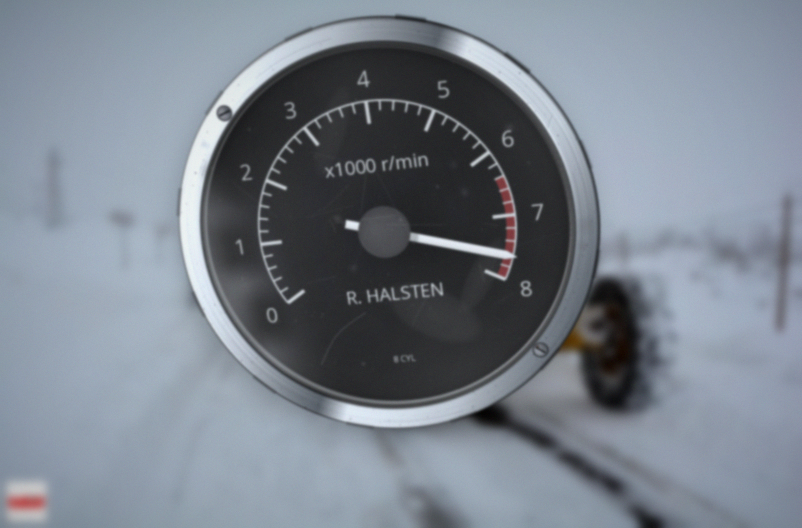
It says 7600 rpm
